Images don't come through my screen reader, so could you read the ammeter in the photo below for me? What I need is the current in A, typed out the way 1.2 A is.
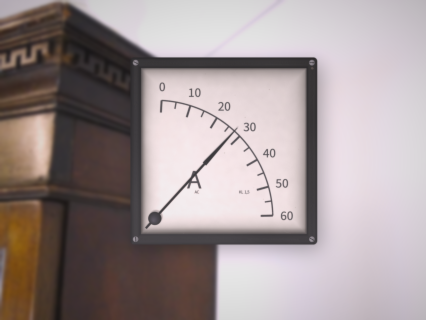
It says 27.5 A
